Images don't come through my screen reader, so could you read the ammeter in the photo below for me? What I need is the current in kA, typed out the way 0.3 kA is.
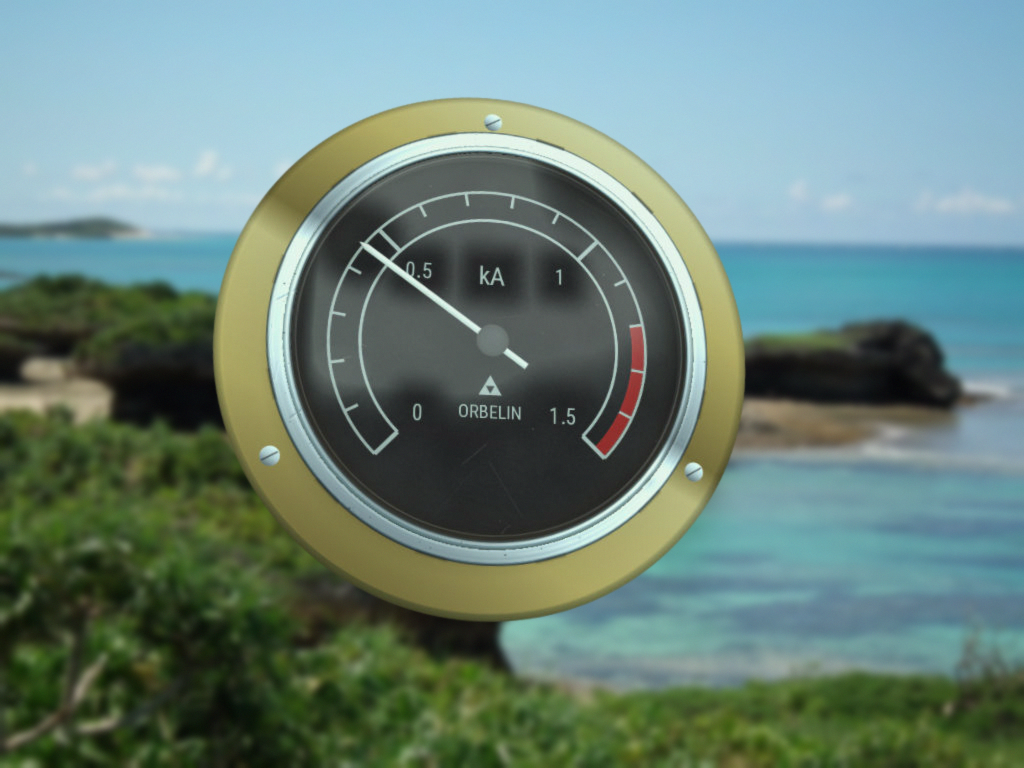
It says 0.45 kA
